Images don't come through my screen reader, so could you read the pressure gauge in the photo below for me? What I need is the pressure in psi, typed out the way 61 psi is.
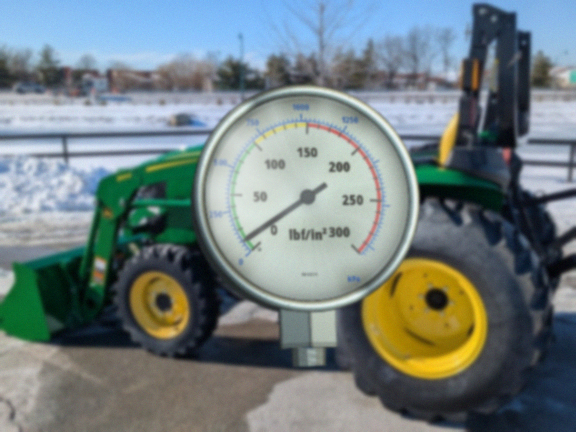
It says 10 psi
